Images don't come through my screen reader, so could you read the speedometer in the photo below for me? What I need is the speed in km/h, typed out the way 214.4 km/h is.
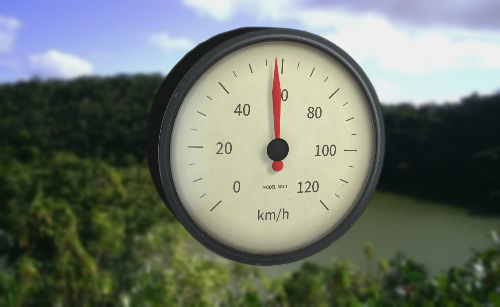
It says 57.5 km/h
